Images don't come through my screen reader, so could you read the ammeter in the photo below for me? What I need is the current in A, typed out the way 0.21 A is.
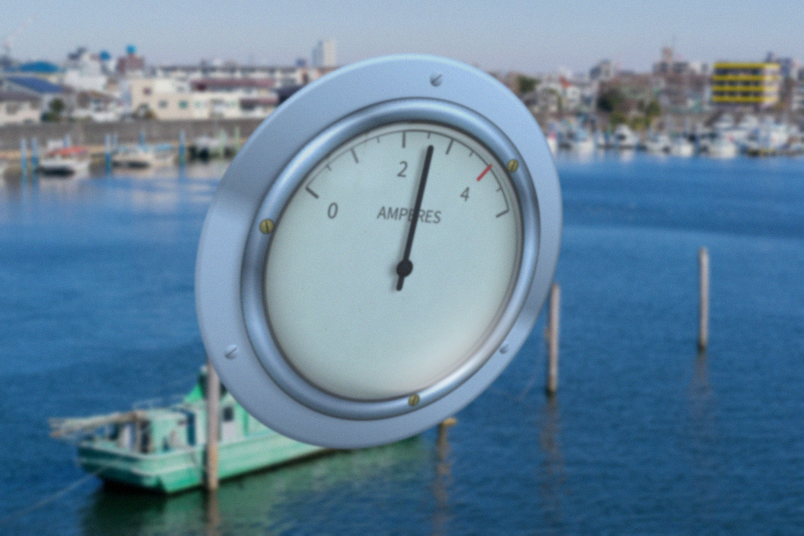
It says 2.5 A
